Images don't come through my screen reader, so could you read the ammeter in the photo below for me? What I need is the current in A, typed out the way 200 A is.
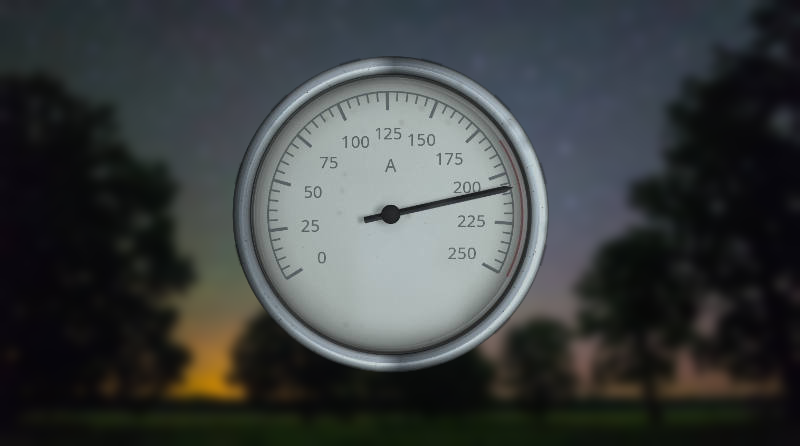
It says 207.5 A
